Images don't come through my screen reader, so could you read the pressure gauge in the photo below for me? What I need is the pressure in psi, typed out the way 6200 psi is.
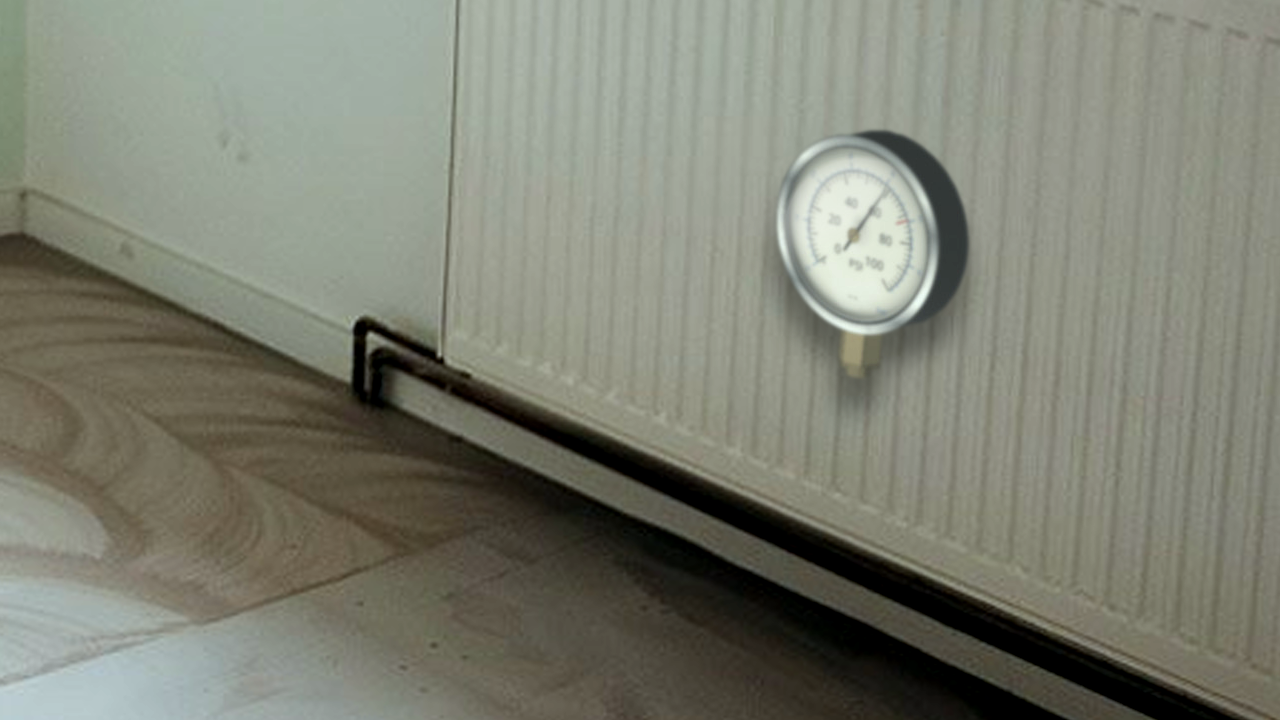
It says 60 psi
